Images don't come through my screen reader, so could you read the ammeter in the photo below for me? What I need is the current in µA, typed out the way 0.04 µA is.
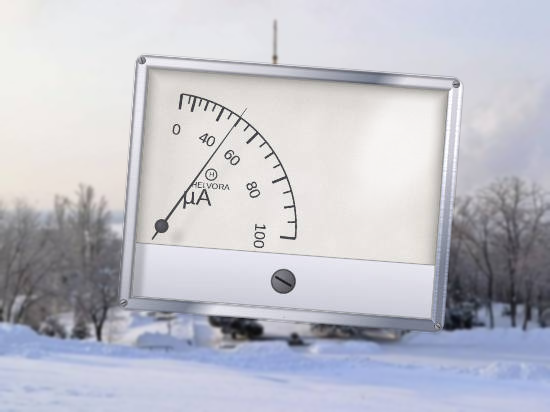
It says 50 µA
